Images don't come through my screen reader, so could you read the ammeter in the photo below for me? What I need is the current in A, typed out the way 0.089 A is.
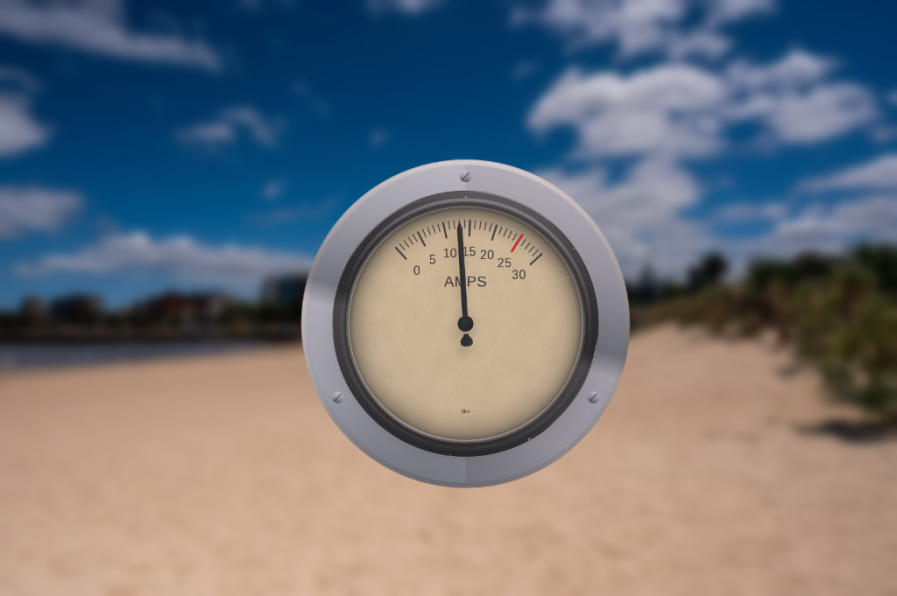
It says 13 A
